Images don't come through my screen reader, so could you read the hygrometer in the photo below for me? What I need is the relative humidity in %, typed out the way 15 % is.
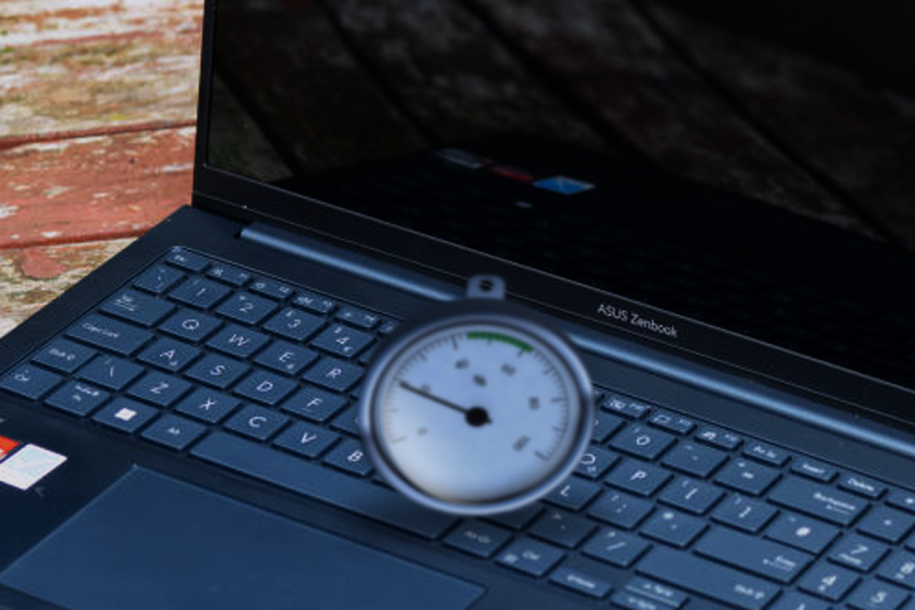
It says 20 %
